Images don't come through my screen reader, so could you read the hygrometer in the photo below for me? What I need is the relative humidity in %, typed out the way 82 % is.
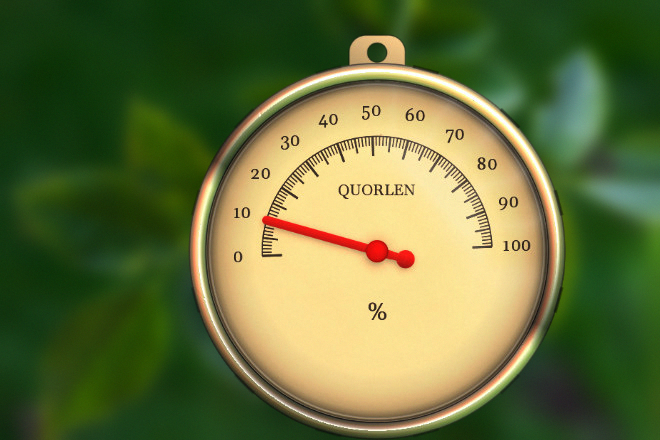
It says 10 %
